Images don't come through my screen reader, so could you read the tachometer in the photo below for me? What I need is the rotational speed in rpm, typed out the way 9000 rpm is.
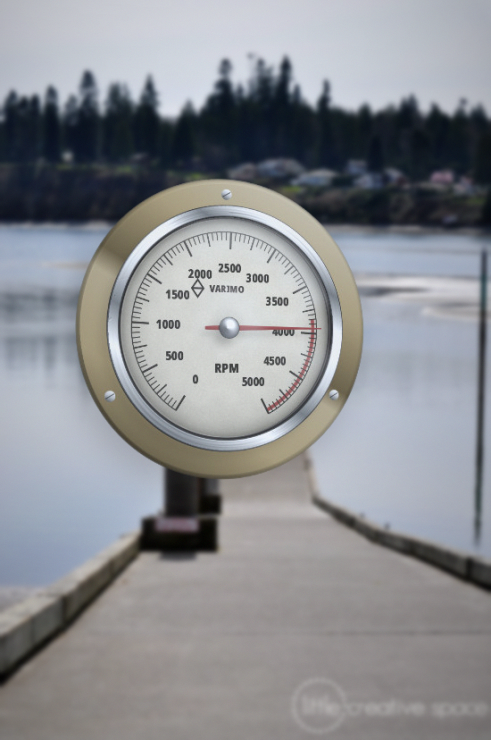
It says 3950 rpm
